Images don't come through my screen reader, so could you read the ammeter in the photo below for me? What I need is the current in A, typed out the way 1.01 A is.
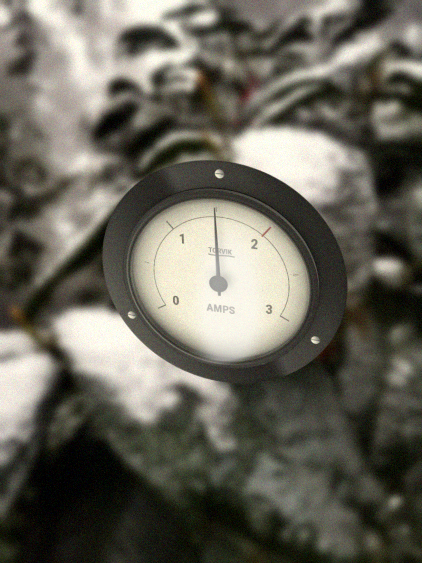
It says 1.5 A
